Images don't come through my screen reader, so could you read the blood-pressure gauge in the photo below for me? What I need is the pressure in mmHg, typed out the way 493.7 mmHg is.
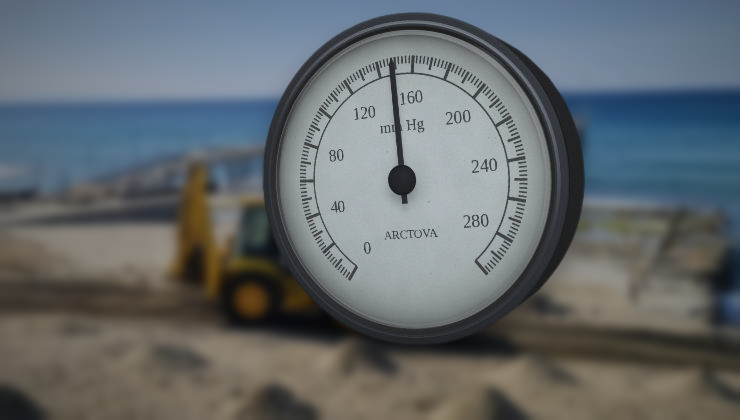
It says 150 mmHg
